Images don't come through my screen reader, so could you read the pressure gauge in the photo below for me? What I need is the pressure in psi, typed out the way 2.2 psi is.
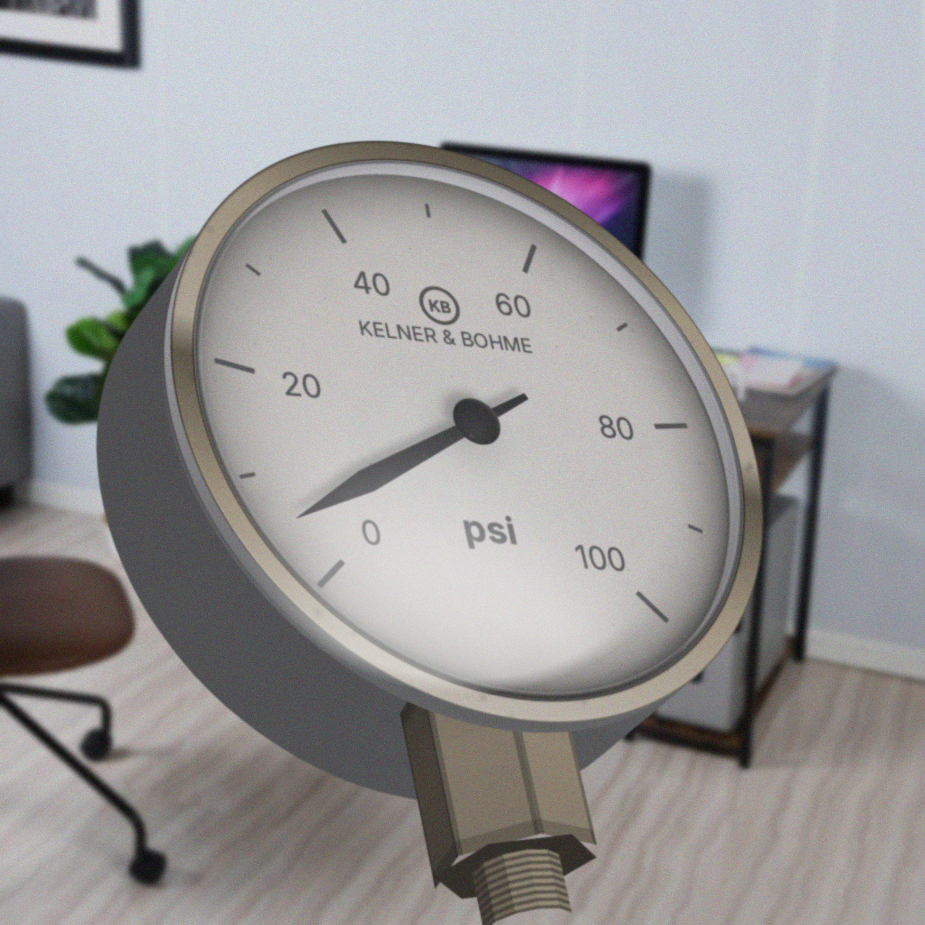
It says 5 psi
